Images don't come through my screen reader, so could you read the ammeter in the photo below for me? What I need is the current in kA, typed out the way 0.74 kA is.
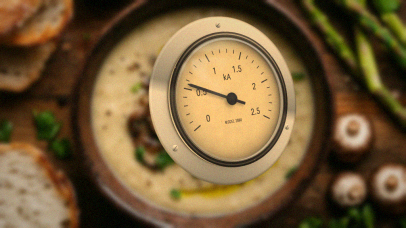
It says 0.55 kA
